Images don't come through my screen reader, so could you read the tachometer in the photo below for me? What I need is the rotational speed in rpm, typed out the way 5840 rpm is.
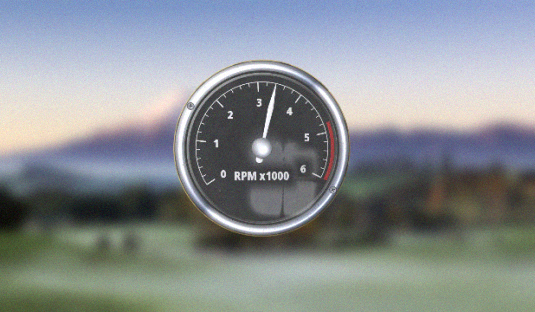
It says 3400 rpm
